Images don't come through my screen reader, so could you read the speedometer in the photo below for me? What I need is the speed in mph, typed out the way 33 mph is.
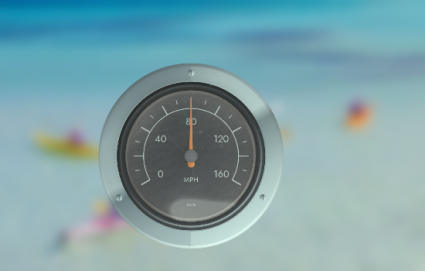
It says 80 mph
